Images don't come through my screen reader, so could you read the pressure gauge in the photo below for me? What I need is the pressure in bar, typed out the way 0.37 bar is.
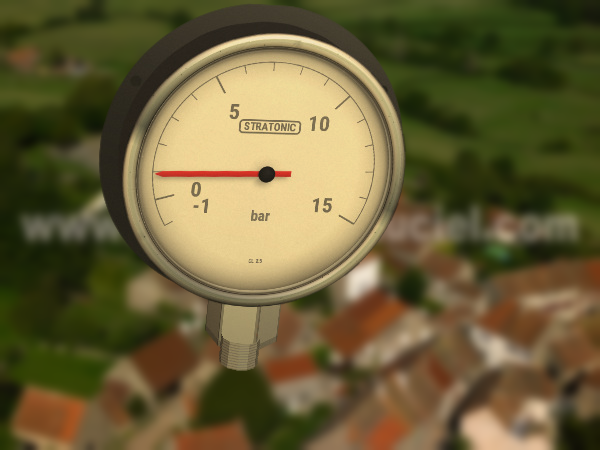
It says 1 bar
